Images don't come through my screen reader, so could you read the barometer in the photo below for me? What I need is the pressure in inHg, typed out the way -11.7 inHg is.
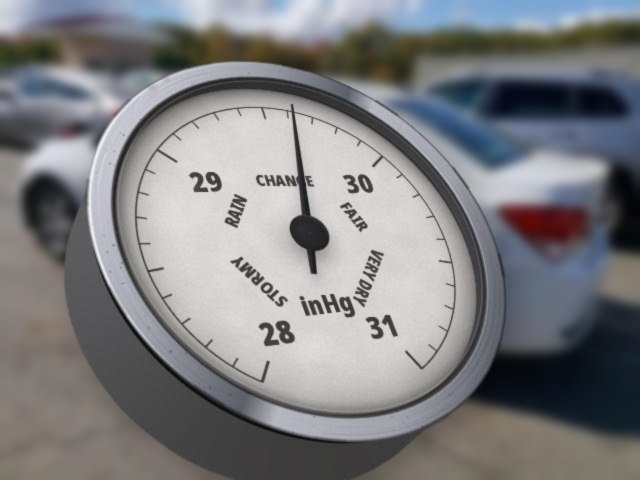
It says 29.6 inHg
